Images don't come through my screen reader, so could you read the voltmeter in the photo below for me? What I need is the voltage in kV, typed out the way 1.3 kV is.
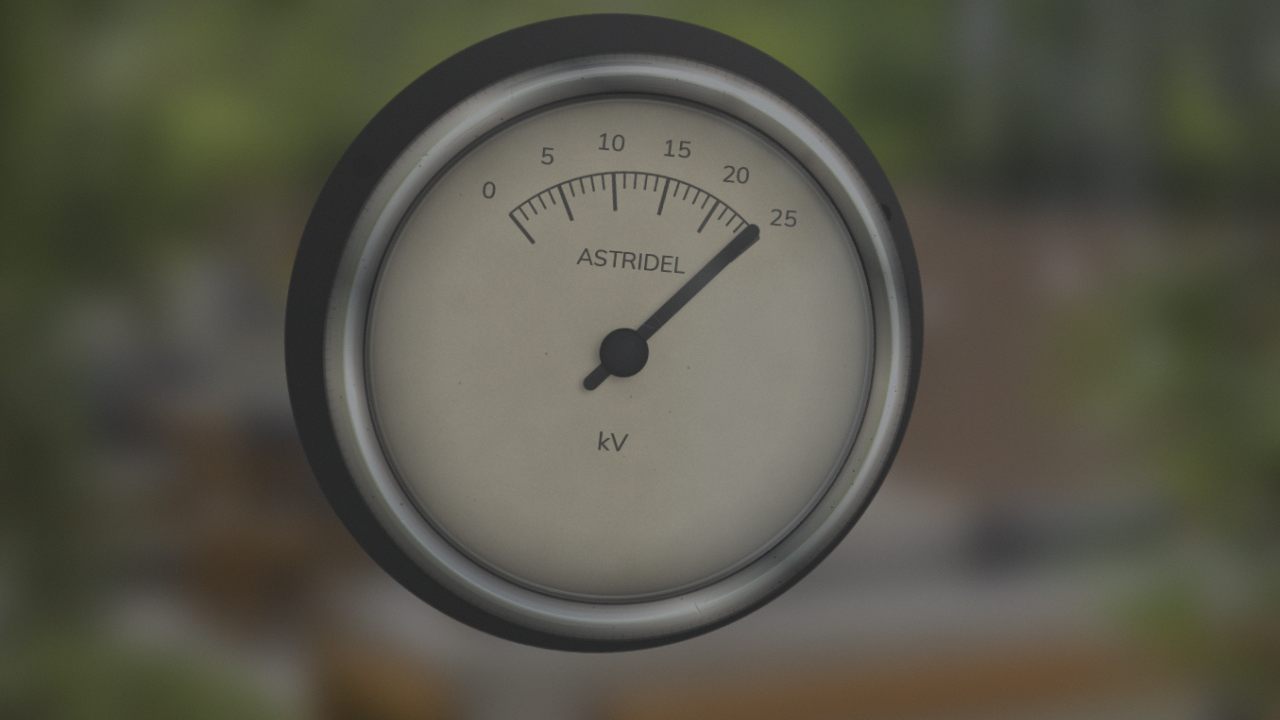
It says 24 kV
